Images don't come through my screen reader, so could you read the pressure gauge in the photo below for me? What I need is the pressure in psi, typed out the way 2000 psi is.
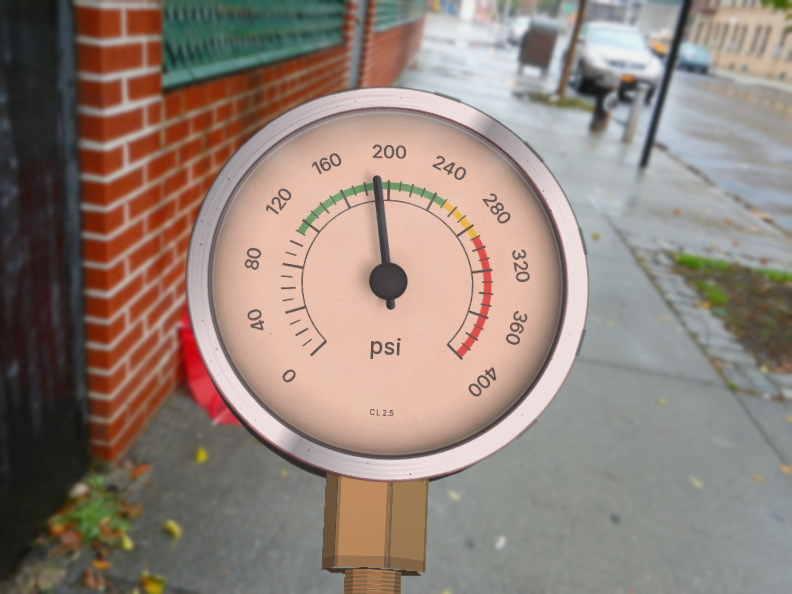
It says 190 psi
